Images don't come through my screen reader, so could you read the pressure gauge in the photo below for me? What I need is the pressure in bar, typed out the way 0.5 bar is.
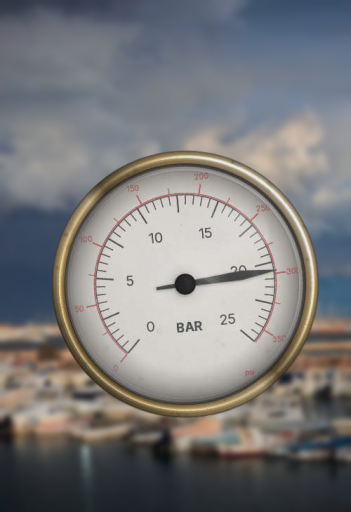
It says 20.5 bar
